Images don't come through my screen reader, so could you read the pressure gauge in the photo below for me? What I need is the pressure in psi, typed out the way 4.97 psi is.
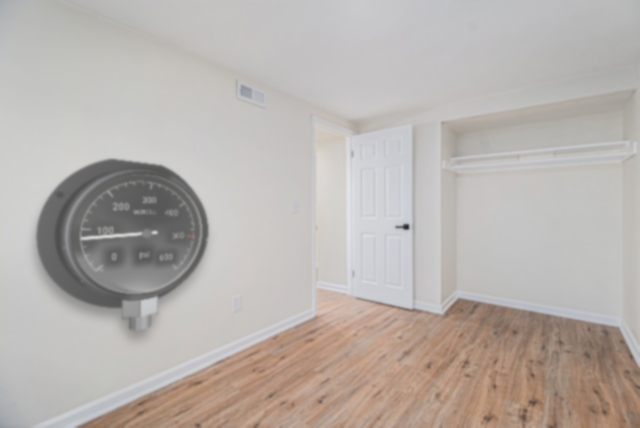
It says 80 psi
